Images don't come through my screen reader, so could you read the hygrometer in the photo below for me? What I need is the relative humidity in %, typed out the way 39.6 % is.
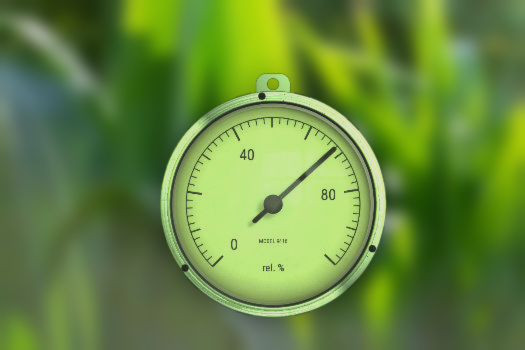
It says 68 %
